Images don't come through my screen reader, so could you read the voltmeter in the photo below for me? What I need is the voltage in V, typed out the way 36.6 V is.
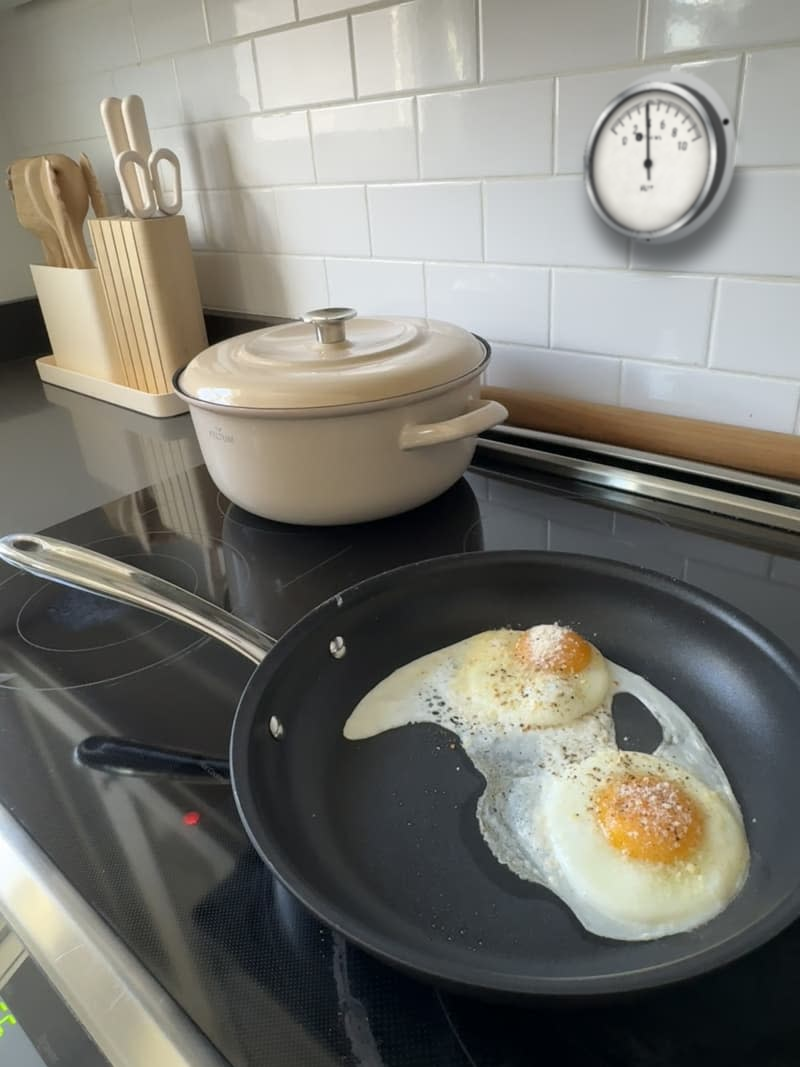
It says 4 V
